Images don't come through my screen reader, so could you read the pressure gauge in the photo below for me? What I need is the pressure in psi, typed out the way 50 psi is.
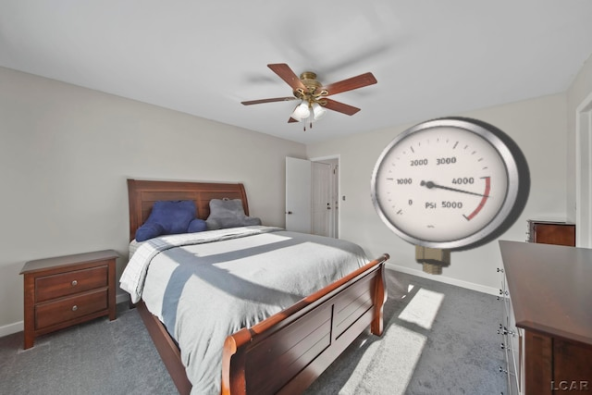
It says 4400 psi
